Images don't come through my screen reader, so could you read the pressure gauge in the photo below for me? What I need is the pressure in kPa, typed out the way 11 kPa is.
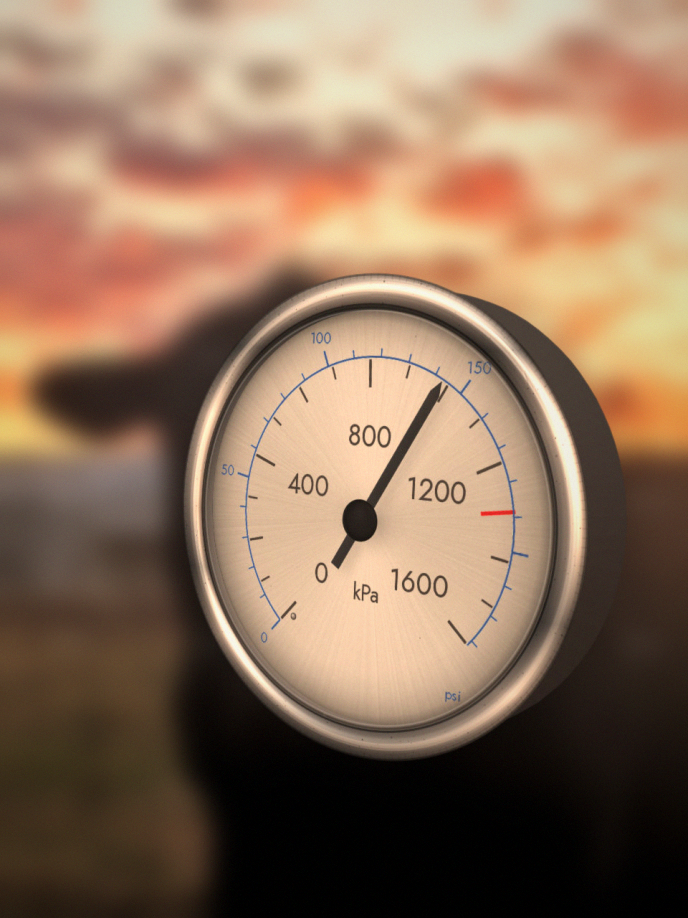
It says 1000 kPa
